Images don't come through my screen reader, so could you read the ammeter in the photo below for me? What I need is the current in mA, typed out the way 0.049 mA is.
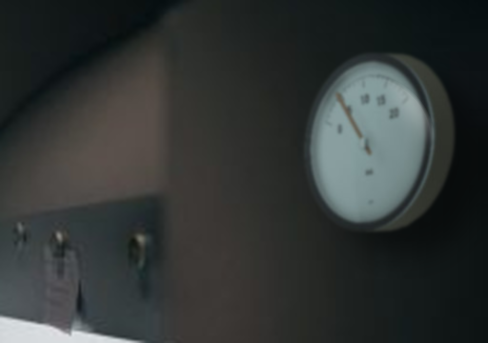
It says 5 mA
